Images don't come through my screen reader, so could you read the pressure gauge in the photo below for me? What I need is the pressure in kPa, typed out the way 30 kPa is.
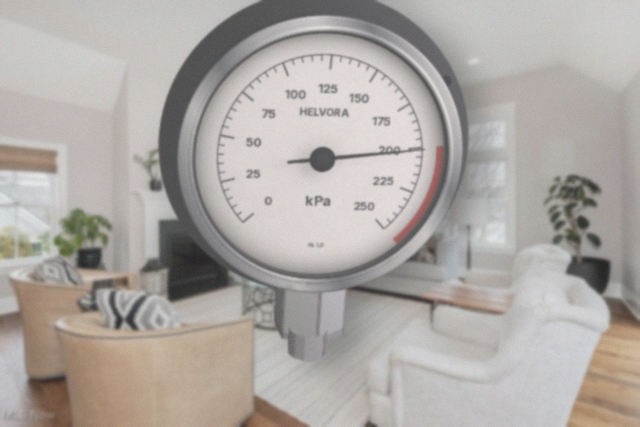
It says 200 kPa
